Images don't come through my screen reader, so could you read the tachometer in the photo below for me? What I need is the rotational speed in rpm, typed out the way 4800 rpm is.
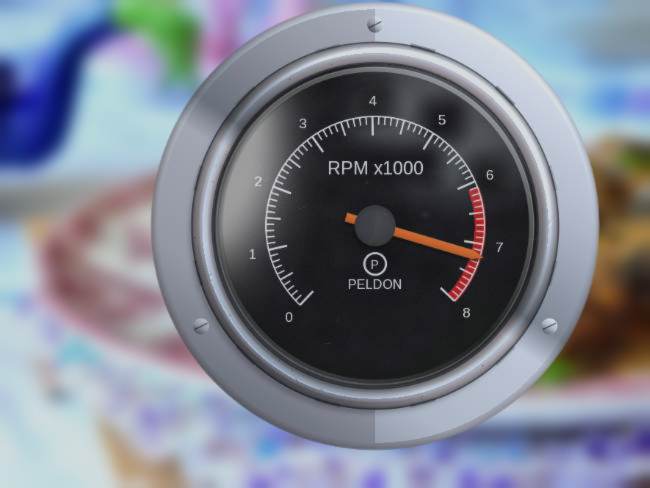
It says 7200 rpm
